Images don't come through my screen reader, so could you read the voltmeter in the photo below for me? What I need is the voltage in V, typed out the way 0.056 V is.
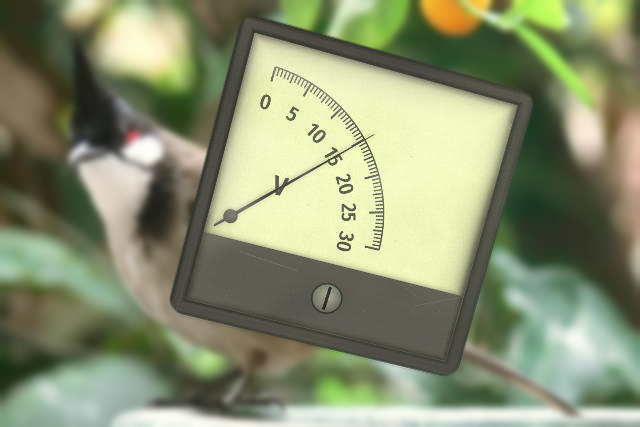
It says 15 V
